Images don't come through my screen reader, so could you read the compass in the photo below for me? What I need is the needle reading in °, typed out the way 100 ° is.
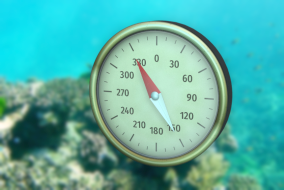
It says 330 °
